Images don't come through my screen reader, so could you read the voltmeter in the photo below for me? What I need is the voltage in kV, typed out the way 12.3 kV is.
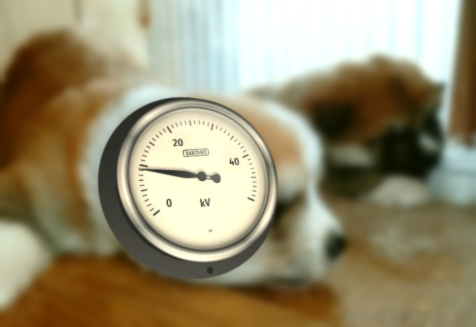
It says 9 kV
